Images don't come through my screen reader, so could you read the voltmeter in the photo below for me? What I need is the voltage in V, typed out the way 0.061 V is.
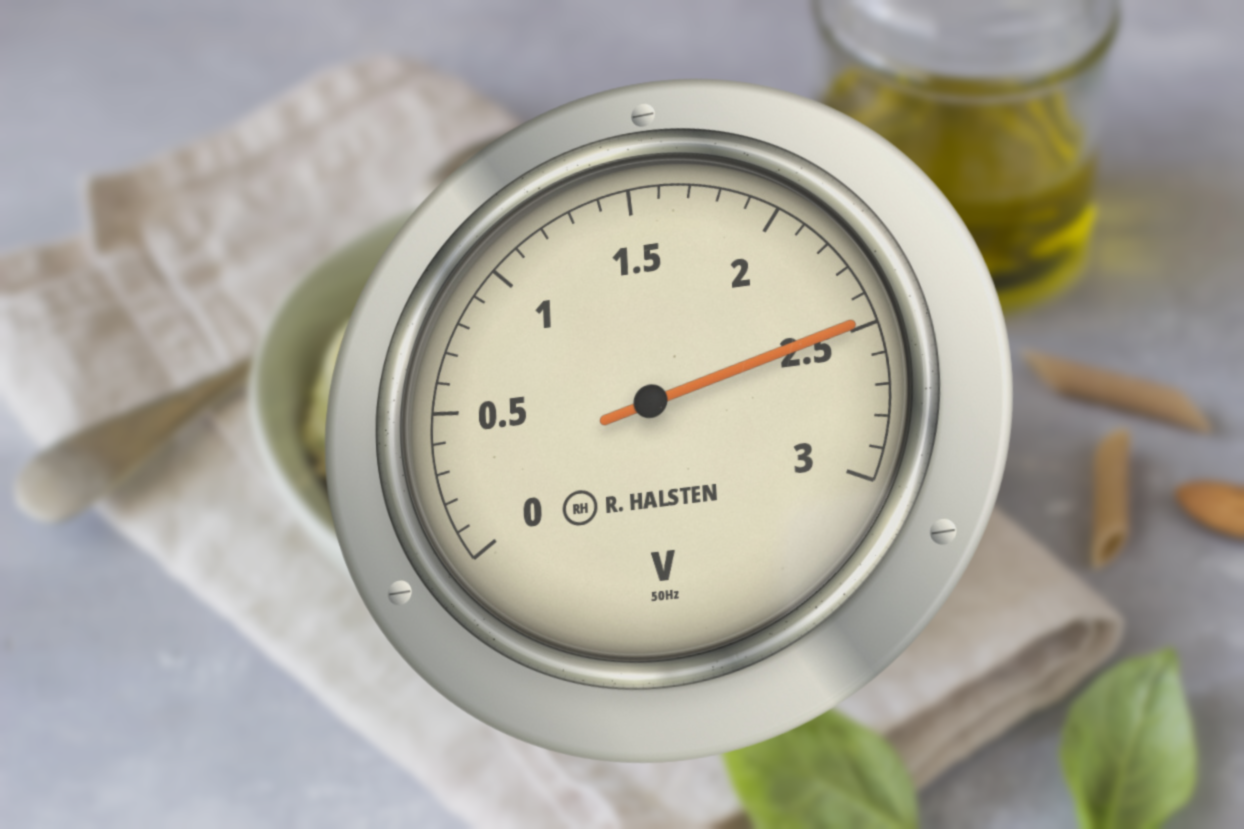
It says 2.5 V
